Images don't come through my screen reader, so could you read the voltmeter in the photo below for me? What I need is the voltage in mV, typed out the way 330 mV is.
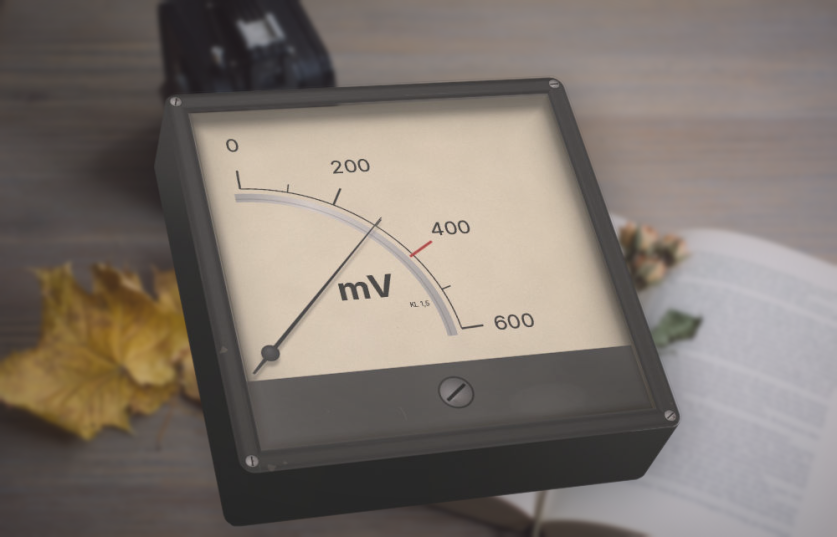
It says 300 mV
